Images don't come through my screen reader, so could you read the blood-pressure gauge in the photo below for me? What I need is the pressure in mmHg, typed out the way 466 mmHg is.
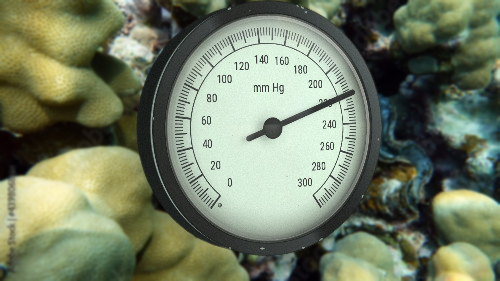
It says 220 mmHg
